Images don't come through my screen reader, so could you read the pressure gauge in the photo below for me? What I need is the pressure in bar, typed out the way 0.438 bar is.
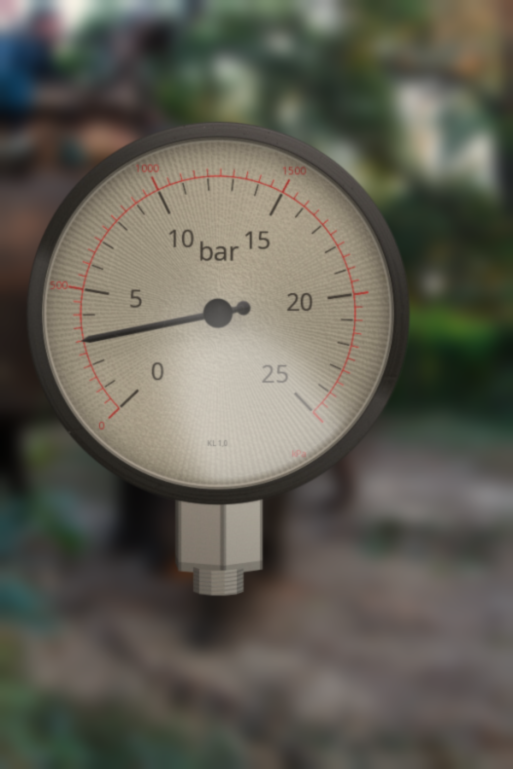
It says 3 bar
